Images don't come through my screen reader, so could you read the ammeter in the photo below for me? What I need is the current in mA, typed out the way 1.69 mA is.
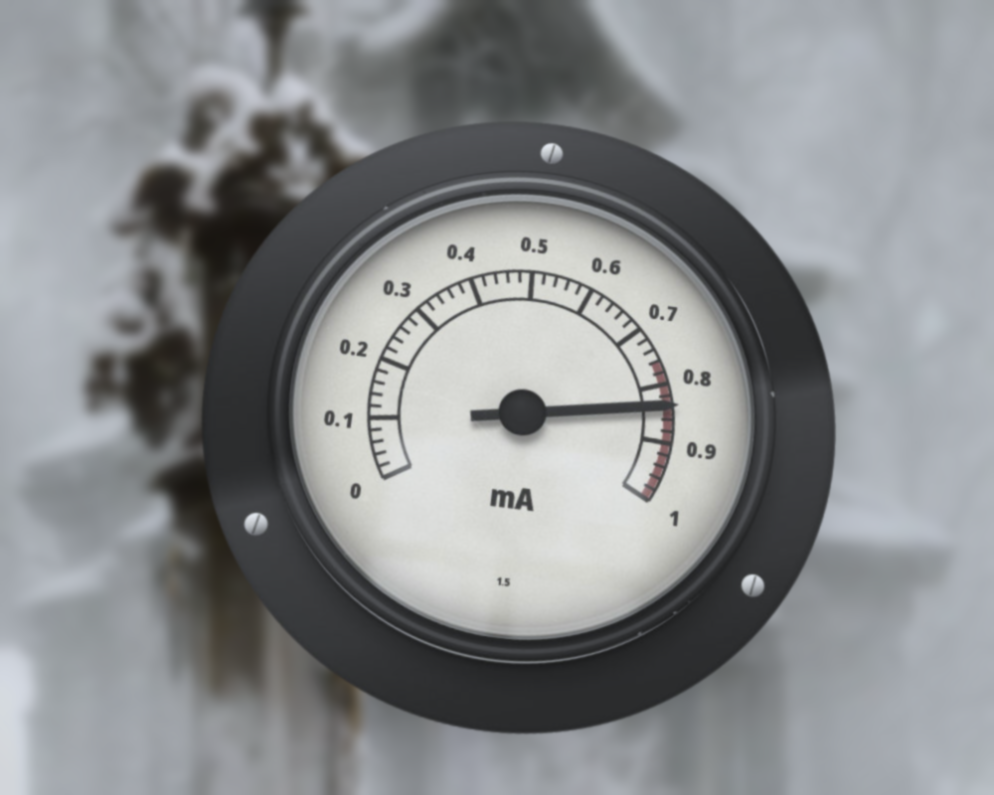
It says 0.84 mA
